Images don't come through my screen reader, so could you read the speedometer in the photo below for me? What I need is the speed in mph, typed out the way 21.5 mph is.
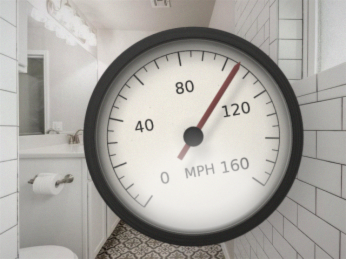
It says 105 mph
